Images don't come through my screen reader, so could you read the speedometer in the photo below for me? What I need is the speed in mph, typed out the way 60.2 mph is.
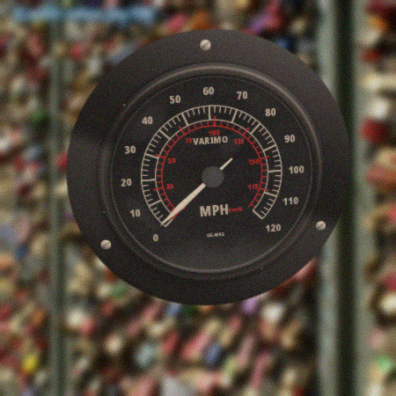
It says 2 mph
